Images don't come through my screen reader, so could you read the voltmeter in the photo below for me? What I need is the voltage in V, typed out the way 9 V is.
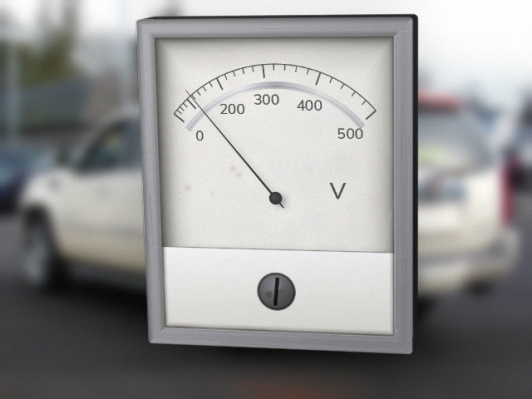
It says 120 V
